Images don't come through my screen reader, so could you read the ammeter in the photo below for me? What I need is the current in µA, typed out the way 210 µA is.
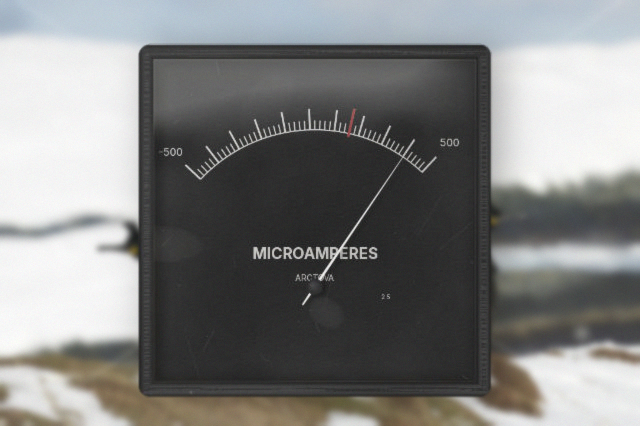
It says 400 µA
